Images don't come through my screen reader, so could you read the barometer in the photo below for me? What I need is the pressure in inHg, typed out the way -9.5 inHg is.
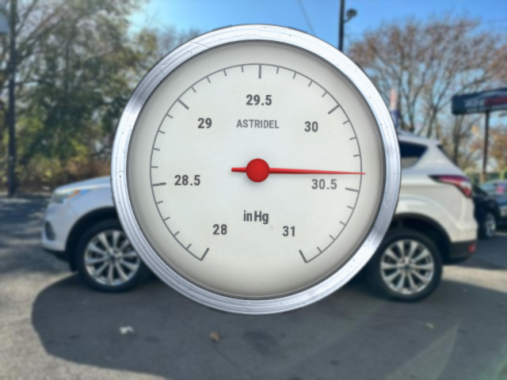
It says 30.4 inHg
